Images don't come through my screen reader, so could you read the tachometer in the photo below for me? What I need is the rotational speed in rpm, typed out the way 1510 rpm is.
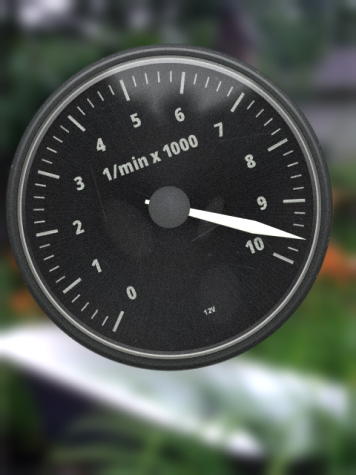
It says 9600 rpm
